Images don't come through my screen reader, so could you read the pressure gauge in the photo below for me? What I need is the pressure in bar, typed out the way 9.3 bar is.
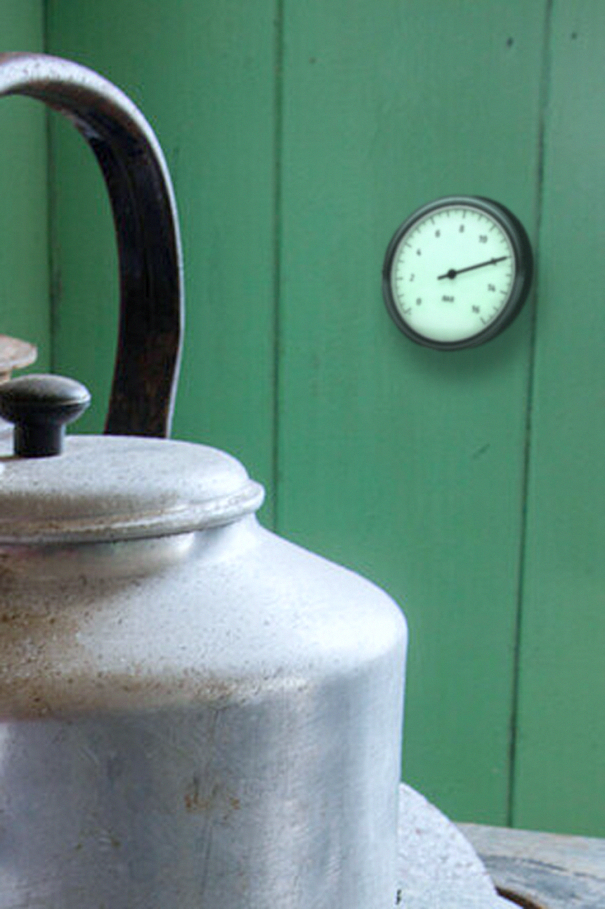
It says 12 bar
